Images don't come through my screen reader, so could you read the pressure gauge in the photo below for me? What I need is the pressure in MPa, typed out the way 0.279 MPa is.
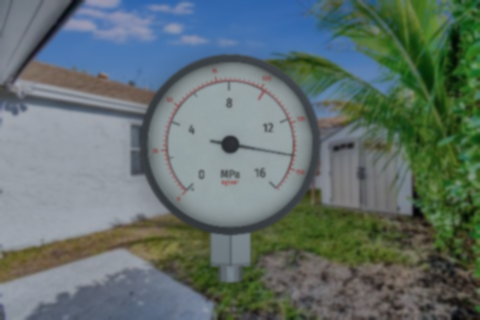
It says 14 MPa
